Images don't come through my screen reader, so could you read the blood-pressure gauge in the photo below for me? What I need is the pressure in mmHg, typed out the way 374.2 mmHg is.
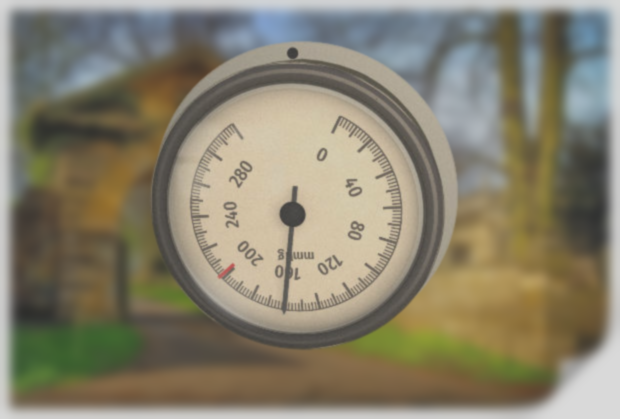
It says 160 mmHg
